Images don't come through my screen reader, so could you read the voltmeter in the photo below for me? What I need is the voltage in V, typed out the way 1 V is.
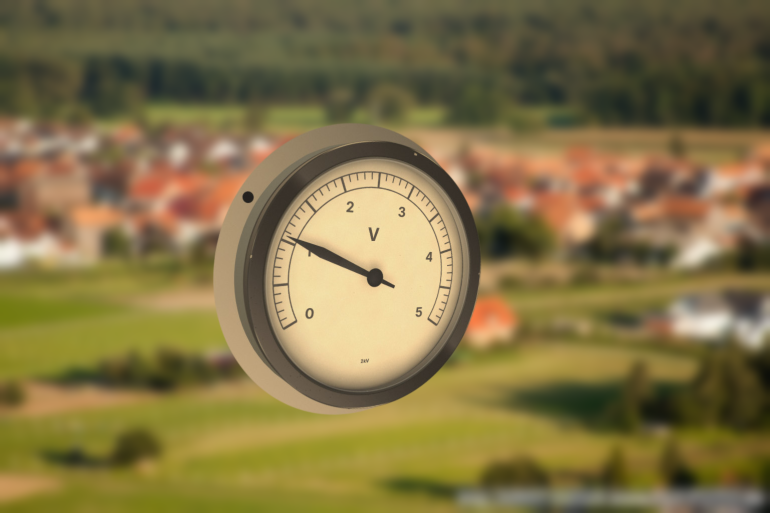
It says 1.05 V
